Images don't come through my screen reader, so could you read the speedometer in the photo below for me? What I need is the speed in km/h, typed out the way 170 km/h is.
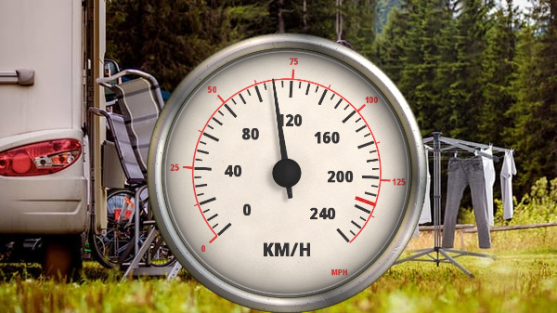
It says 110 km/h
